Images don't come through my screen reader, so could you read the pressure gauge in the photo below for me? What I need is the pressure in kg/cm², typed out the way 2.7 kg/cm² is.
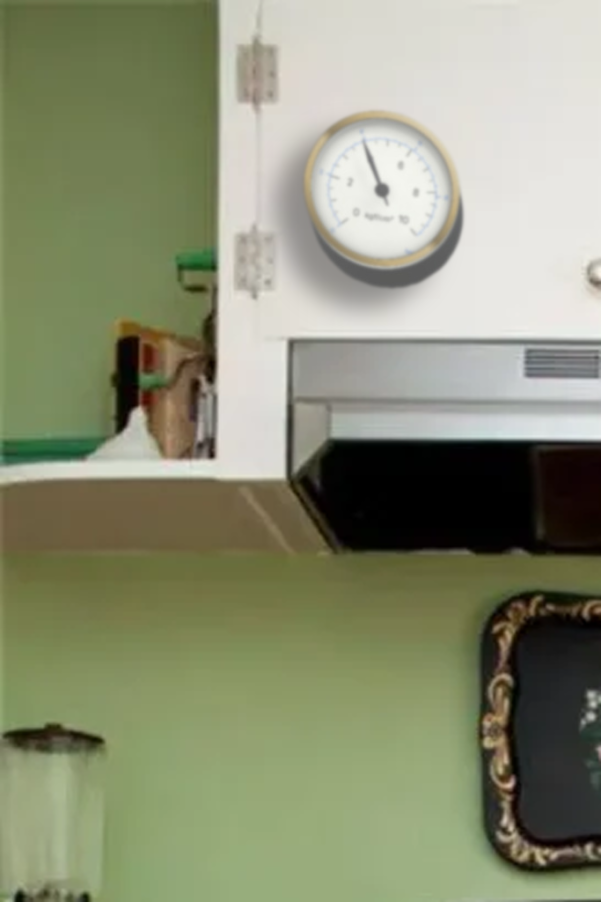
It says 4 kg/cm²
